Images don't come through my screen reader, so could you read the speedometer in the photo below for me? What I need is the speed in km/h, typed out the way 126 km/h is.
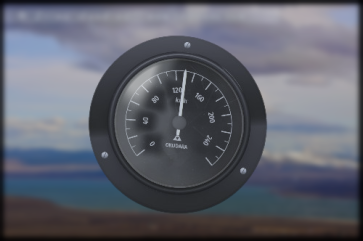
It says 130 km/h
